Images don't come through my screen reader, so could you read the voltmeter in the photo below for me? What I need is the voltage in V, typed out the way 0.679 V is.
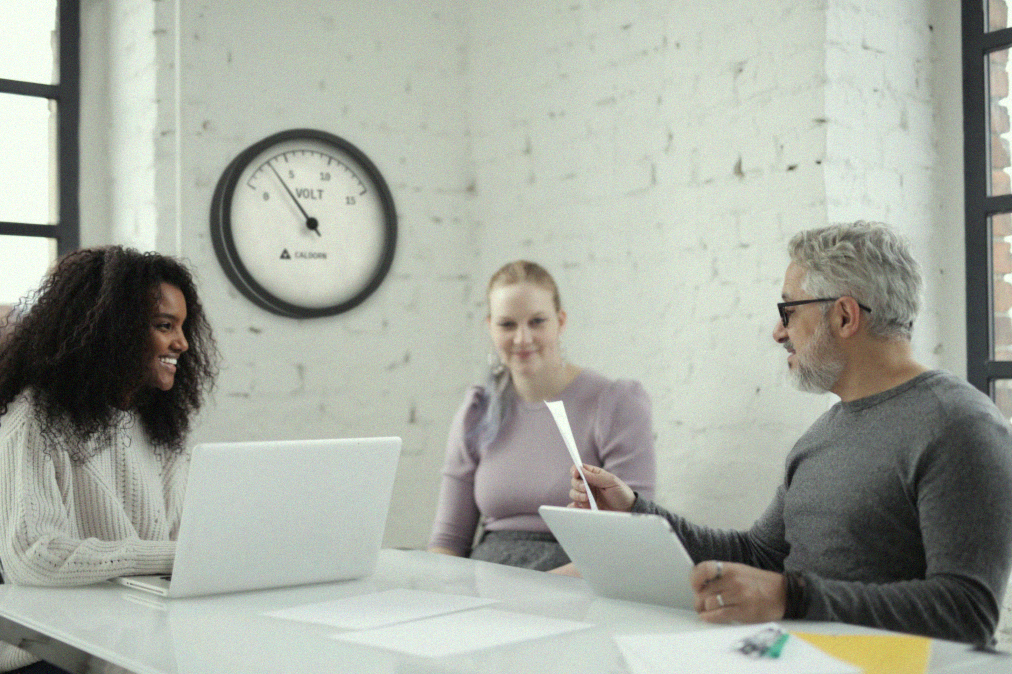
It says 3 V
